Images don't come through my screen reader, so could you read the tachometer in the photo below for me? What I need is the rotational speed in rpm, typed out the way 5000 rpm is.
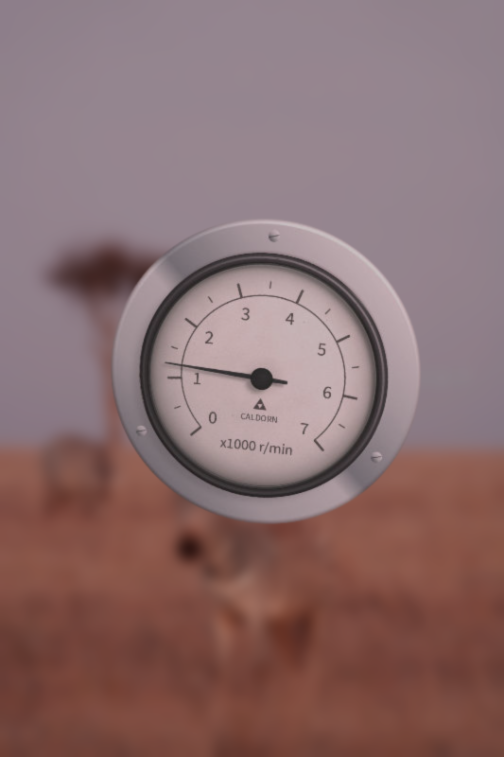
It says 1250 rpm
